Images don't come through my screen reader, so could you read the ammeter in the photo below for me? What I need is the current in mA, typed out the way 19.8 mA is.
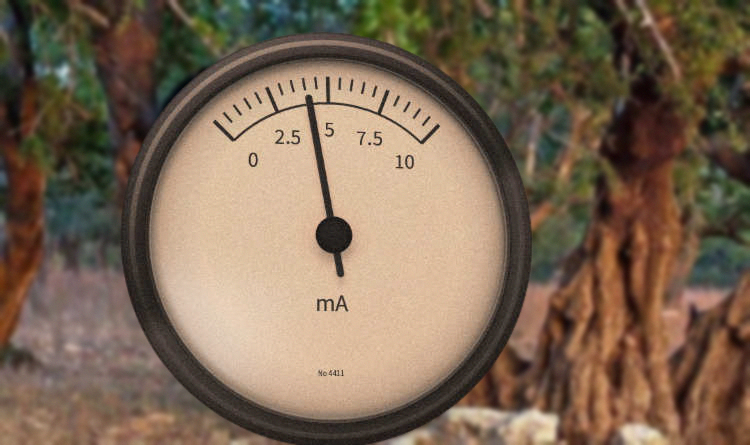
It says 4 mA
